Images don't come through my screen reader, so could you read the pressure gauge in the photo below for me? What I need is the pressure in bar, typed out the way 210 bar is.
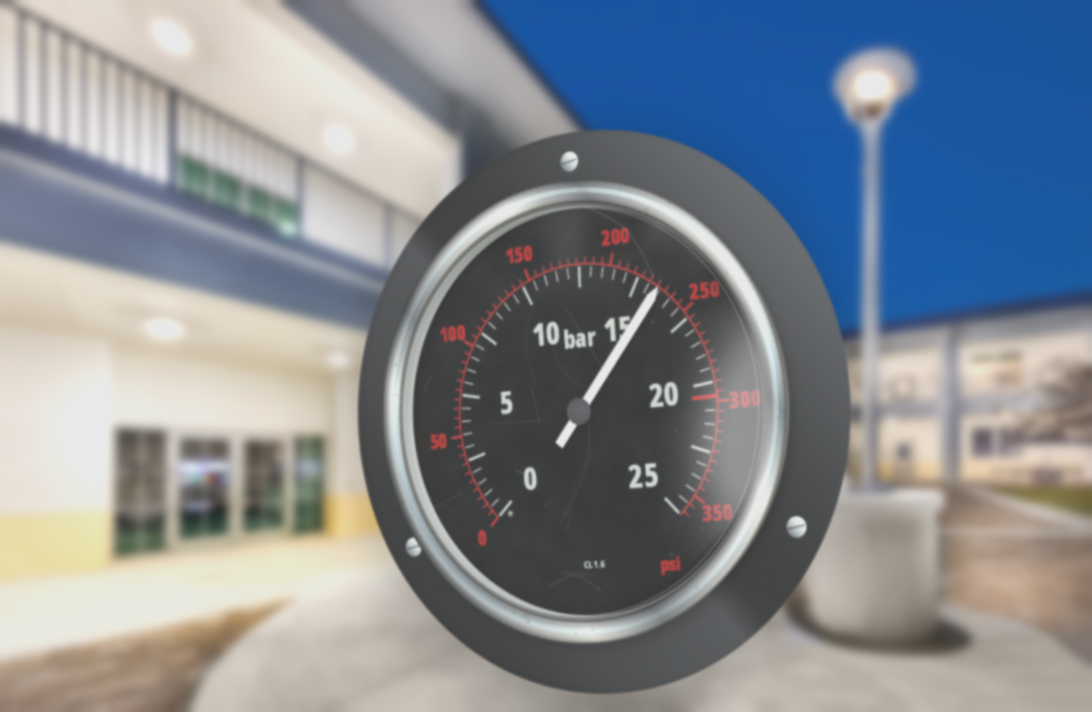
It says 16 bar
